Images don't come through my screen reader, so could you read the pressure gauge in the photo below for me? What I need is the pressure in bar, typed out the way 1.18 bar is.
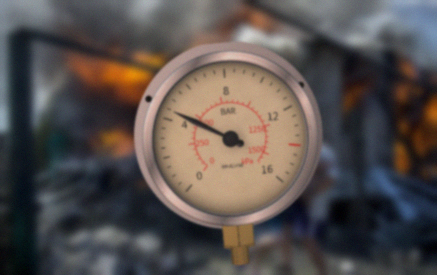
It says 4.5 bar
